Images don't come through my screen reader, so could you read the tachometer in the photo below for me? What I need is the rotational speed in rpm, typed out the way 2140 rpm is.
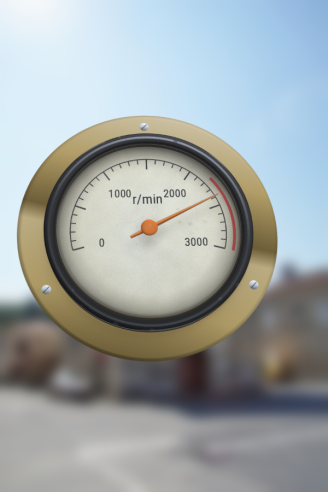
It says 2400 rpm
